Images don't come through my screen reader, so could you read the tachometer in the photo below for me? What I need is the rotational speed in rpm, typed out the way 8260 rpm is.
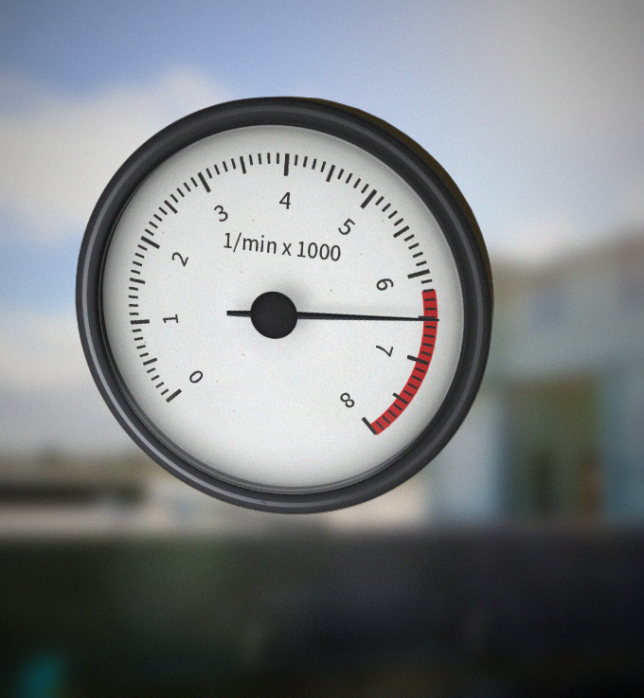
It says 6500 rpm
